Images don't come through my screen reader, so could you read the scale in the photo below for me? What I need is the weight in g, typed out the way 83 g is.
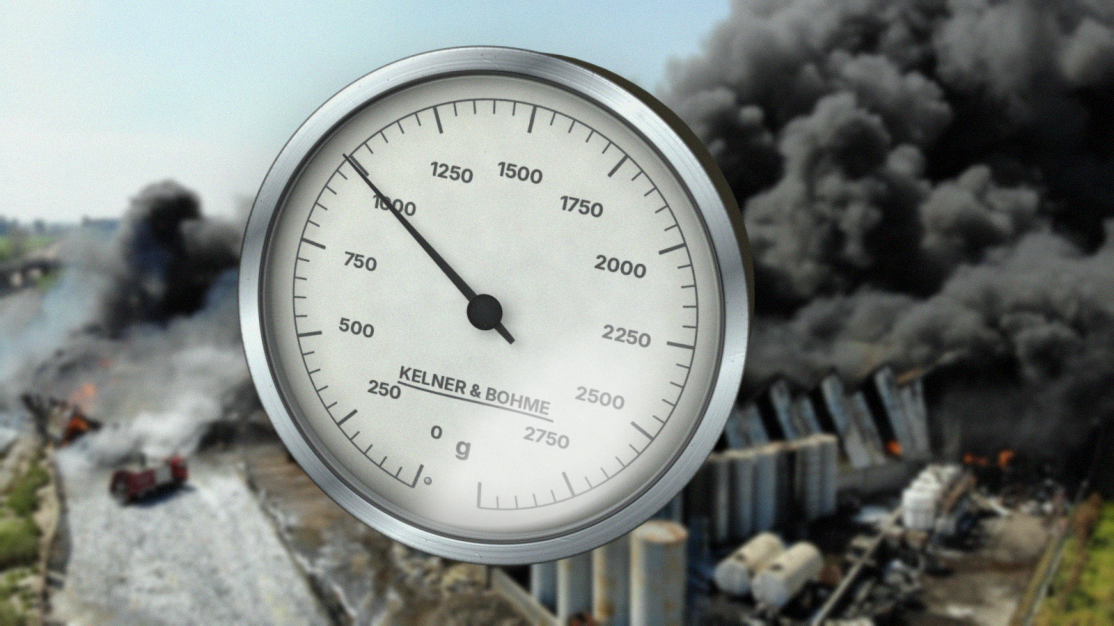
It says 1000 g
